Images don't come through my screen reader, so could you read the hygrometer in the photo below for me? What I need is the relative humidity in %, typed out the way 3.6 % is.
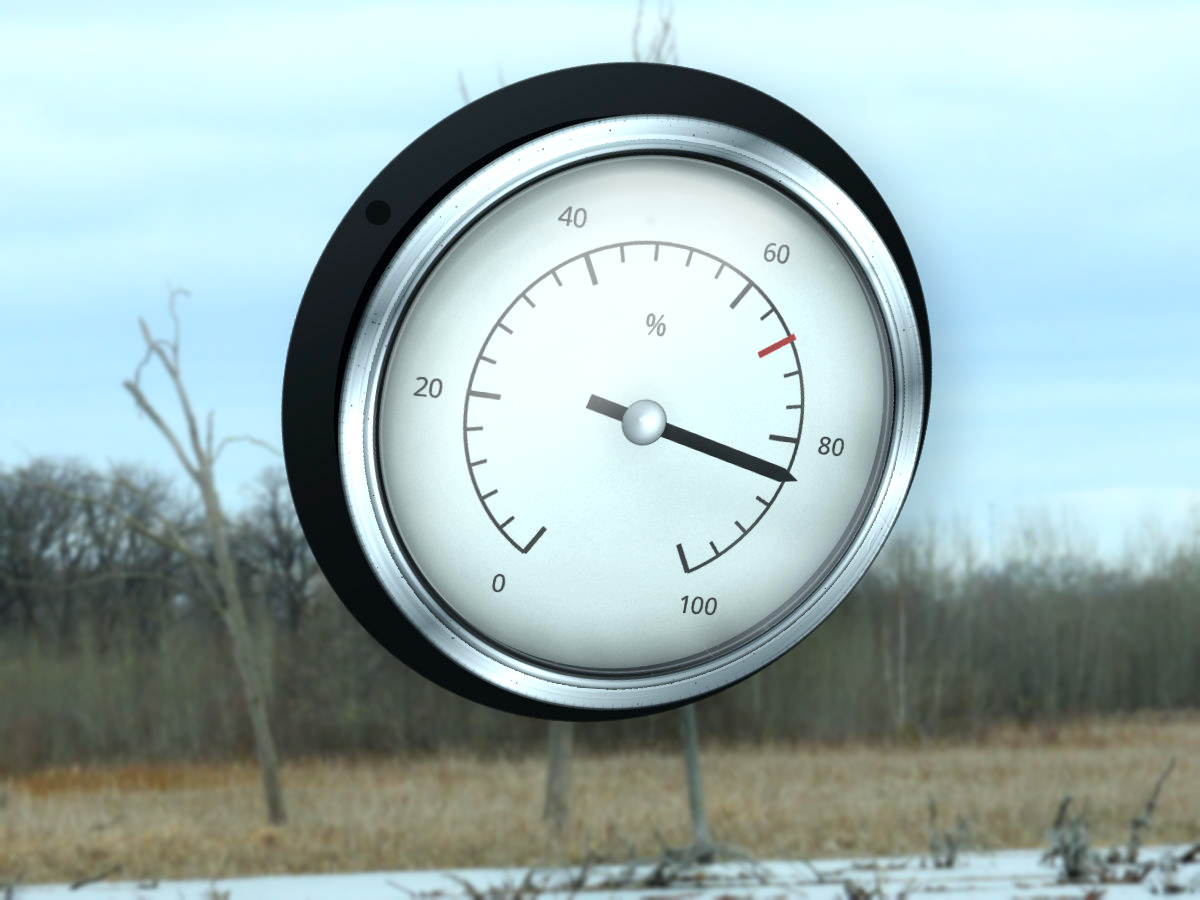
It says 84 %
